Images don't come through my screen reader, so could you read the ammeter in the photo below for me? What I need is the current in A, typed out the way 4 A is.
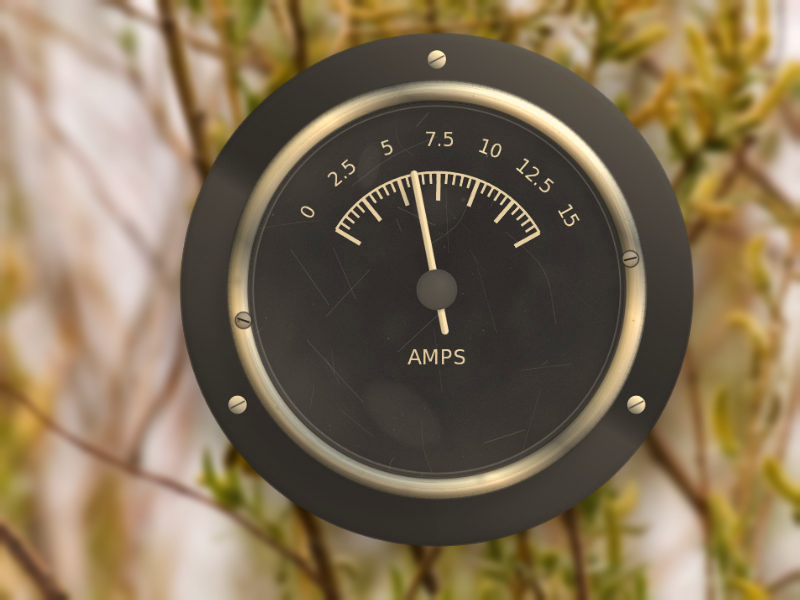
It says 6 A
